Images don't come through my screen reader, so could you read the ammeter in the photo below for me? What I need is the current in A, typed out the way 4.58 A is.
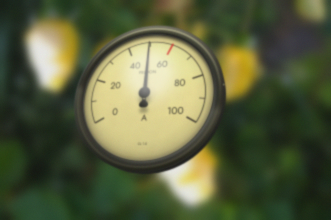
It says 50 A
